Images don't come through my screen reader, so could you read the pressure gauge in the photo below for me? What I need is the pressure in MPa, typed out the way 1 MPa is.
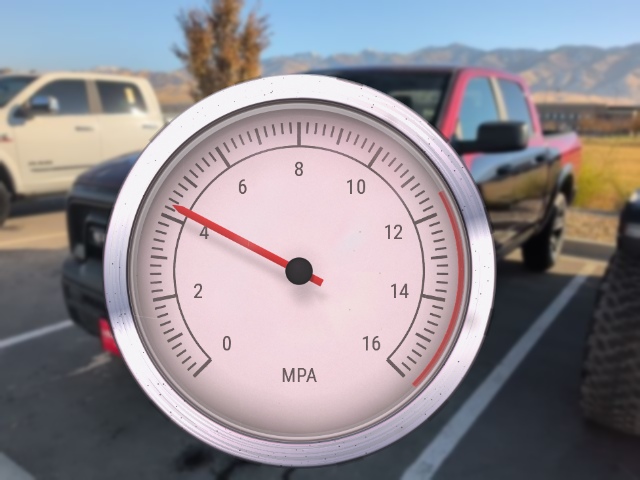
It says 4.3 MPa
